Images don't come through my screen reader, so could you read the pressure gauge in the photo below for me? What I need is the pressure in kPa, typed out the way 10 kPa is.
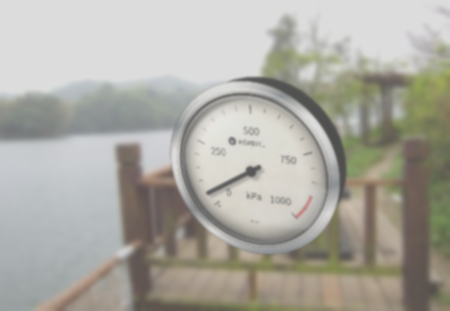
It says 50 kPa
